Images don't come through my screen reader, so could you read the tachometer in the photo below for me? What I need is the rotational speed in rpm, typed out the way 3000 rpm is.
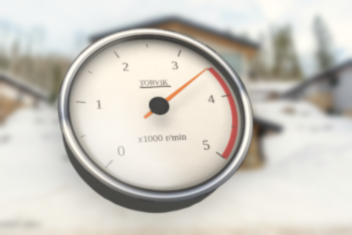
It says 3500 rpm
